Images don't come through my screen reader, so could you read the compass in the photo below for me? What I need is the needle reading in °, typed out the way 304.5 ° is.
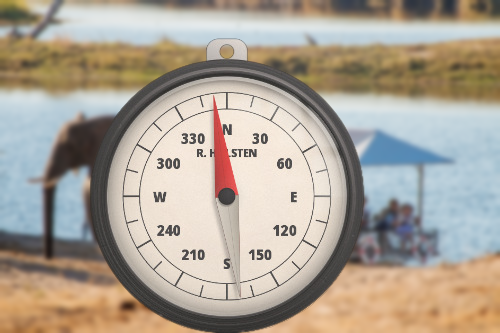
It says 352.5 °
